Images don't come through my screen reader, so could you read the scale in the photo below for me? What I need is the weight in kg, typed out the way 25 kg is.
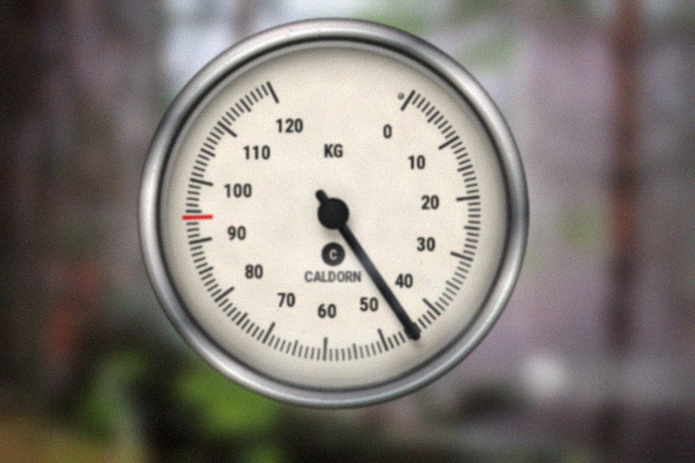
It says 45 kg
